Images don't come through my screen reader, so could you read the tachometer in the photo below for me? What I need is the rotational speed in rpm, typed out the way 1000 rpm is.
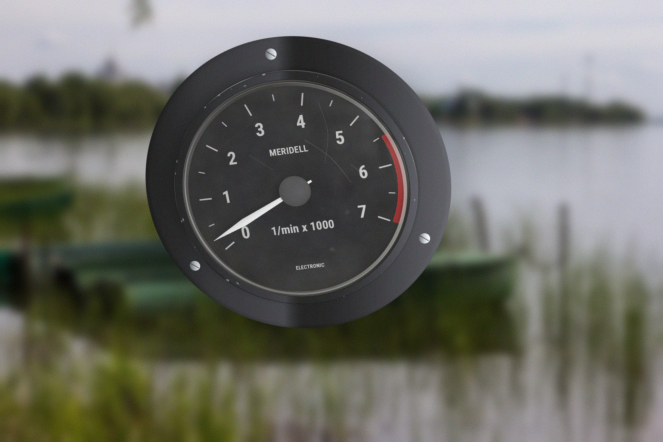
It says 250 rpm
